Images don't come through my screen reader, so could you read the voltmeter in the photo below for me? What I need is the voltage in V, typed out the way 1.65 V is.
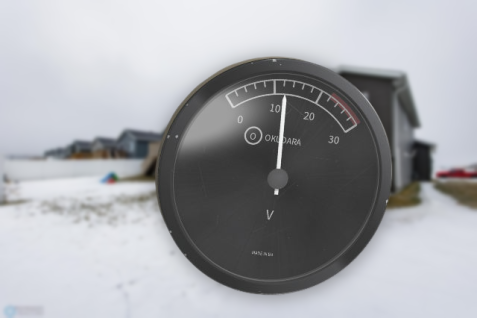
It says 12 V
